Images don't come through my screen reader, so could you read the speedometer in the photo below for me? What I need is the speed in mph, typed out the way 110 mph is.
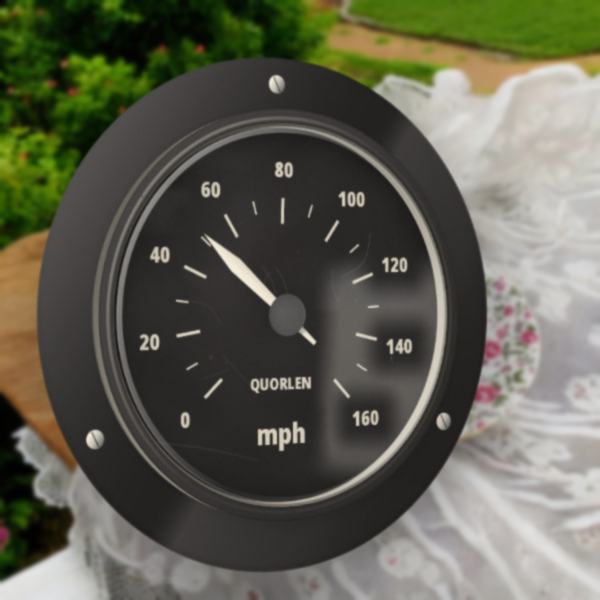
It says 50 mph
